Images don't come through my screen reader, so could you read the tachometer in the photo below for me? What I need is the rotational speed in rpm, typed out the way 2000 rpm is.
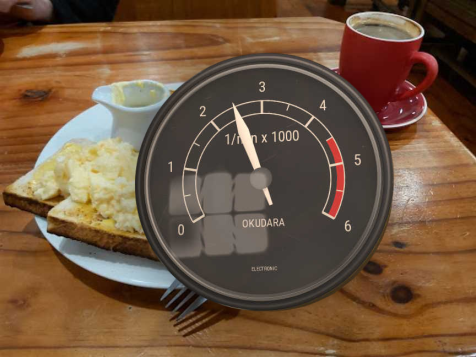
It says 2500 rpm
